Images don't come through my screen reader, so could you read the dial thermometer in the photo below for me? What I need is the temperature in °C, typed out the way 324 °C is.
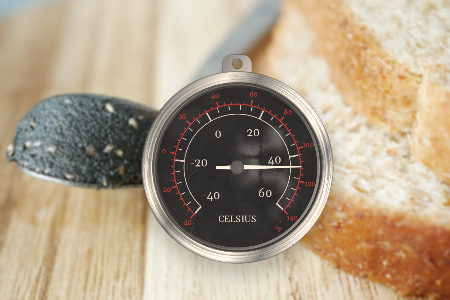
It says 44 °C
